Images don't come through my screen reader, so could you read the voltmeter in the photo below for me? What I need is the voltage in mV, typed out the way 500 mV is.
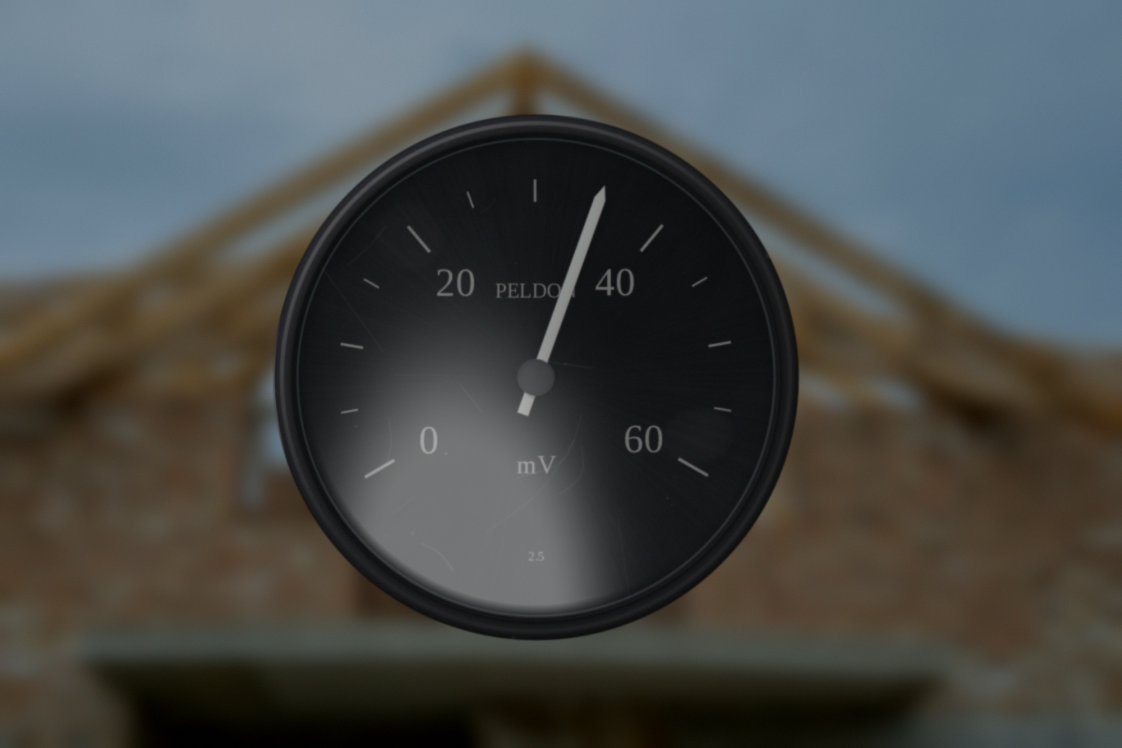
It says 35 mV
